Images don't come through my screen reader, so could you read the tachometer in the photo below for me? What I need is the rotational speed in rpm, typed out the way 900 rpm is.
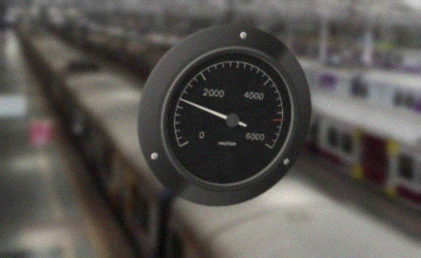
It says 1200 rpm
